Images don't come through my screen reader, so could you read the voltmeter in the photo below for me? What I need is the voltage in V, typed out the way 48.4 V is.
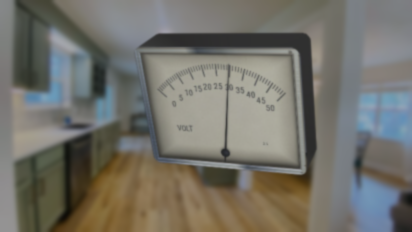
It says 30 V
